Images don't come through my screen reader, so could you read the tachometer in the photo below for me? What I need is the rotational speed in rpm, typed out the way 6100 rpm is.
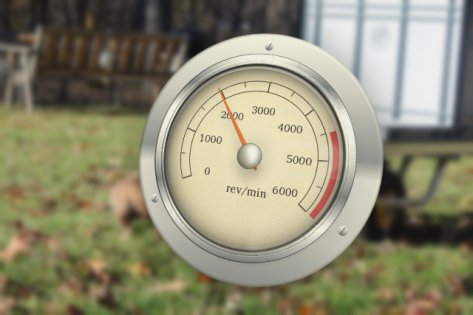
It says 2000 rpm
